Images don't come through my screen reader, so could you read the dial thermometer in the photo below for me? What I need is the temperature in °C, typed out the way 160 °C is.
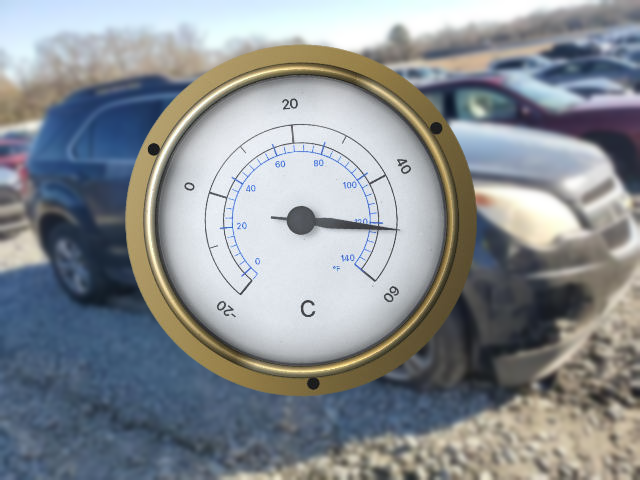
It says 50 °C
